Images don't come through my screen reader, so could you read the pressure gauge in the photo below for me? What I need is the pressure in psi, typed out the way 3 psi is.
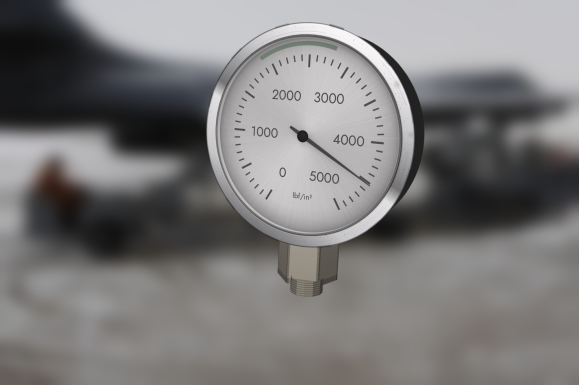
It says 4500 psi
